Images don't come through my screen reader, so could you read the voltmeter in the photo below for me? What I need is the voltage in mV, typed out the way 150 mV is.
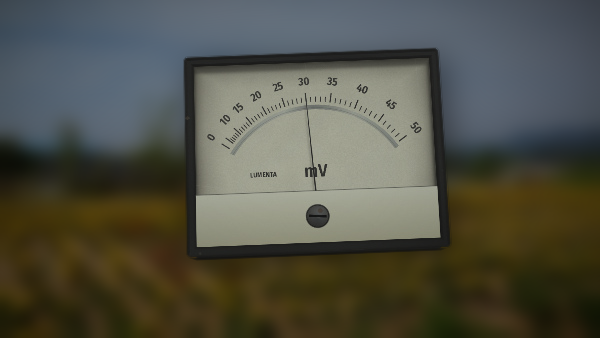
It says 30 mV
